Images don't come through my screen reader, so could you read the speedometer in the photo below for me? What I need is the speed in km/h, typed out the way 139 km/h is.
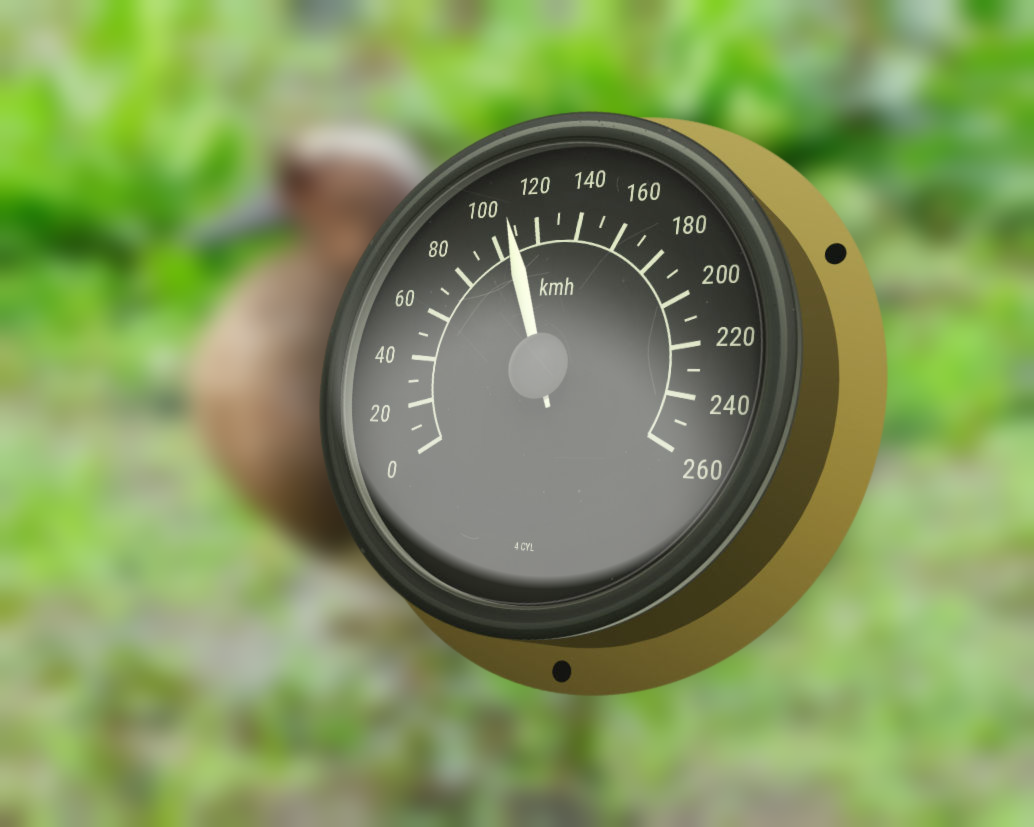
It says 110 km/h
